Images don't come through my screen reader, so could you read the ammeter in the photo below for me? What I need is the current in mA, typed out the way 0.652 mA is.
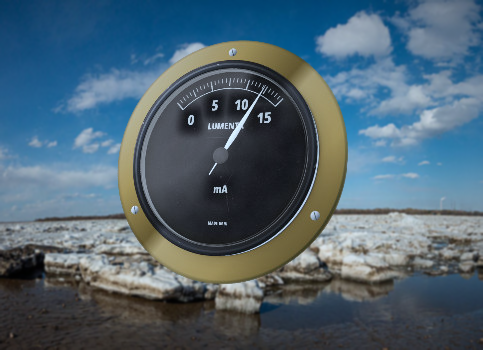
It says 12.5 mA
